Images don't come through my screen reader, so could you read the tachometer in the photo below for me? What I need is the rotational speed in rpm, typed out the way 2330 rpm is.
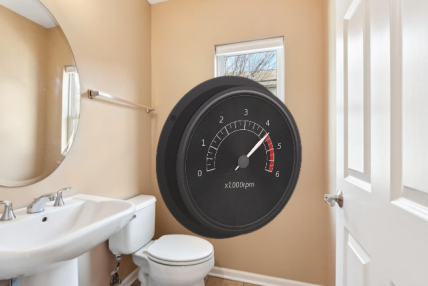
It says 4250 rpm
